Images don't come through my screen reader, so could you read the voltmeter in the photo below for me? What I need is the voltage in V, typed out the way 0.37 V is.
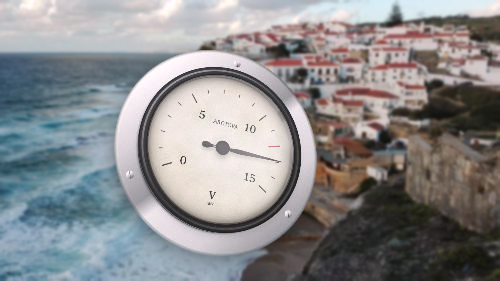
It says 13 V
